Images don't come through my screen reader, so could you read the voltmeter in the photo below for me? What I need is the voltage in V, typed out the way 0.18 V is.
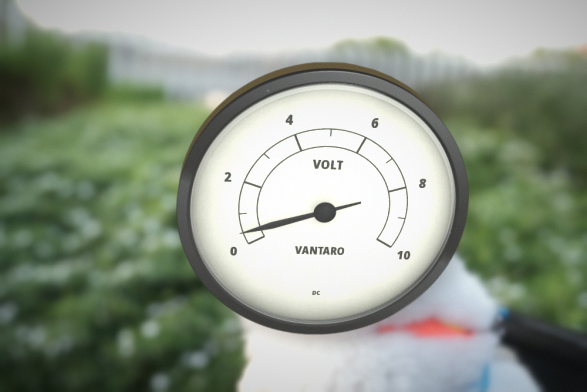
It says 0.5 V
